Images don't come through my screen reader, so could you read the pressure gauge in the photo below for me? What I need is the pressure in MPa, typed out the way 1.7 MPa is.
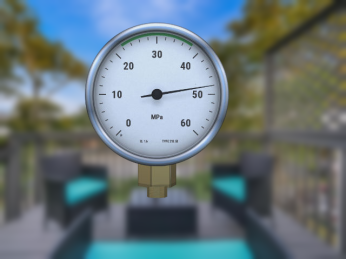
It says 48 MPa
